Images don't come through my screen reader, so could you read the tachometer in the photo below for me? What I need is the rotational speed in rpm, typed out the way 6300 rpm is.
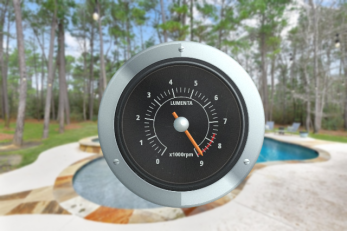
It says 8800 rpm
